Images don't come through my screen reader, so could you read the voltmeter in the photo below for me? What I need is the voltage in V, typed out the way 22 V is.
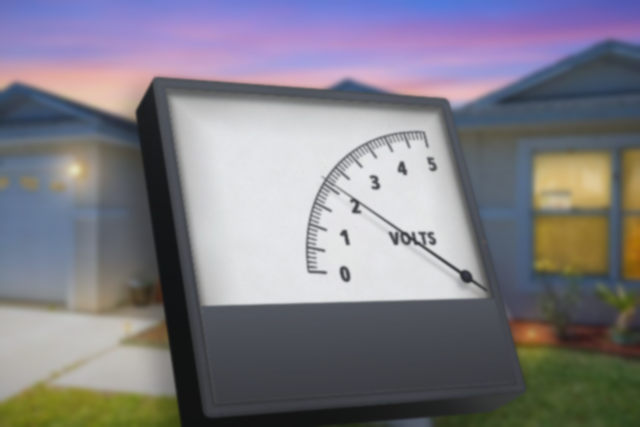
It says 2 V
